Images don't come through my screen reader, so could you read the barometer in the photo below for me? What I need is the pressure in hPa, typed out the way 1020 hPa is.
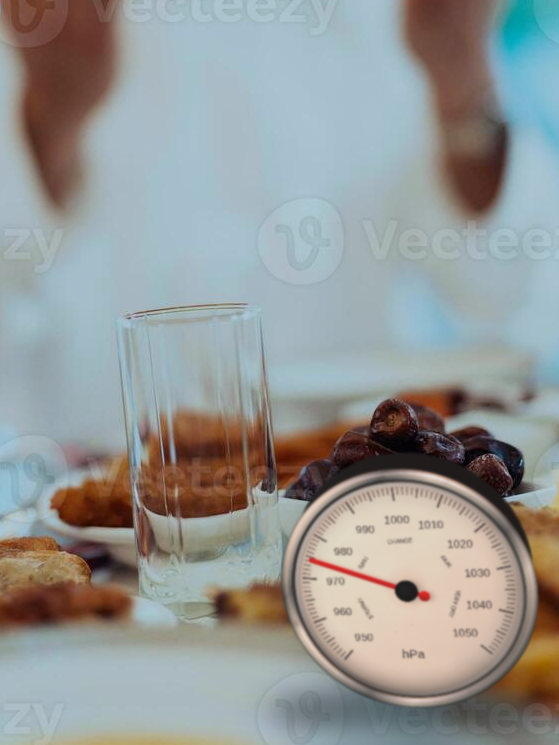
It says 975 hPa
